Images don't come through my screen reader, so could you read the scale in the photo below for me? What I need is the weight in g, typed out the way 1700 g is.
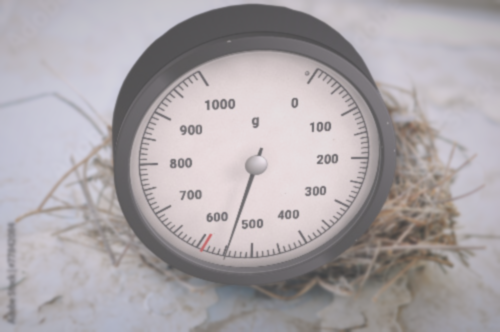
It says 550 g
